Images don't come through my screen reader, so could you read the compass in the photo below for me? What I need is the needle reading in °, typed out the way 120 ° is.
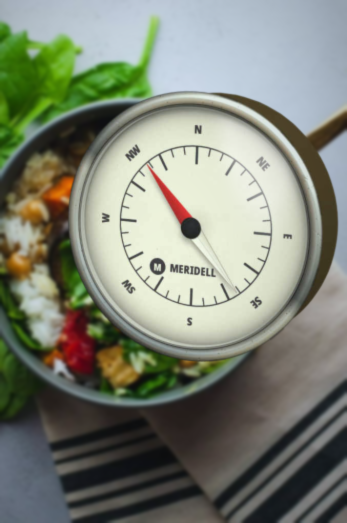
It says 320 °
